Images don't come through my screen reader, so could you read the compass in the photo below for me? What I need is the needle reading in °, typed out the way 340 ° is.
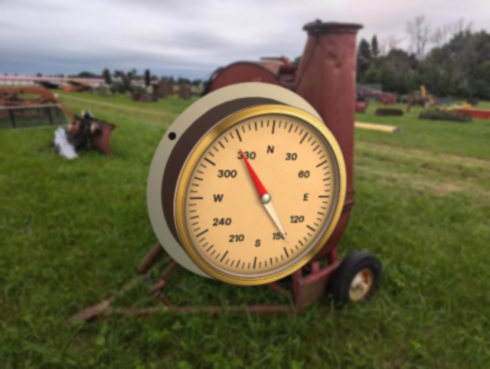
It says 325 °
